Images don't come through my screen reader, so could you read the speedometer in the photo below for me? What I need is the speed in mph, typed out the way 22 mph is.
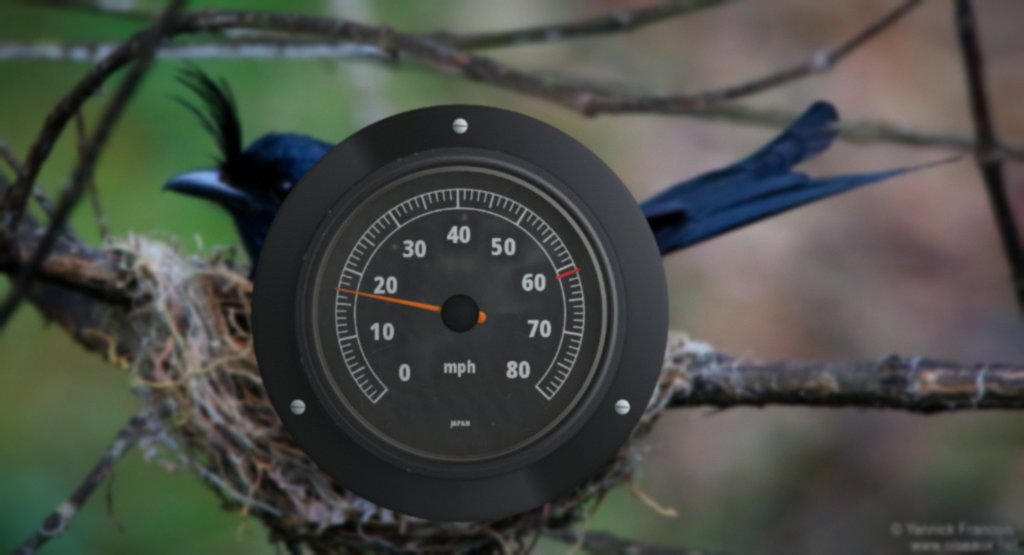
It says 17 mph
